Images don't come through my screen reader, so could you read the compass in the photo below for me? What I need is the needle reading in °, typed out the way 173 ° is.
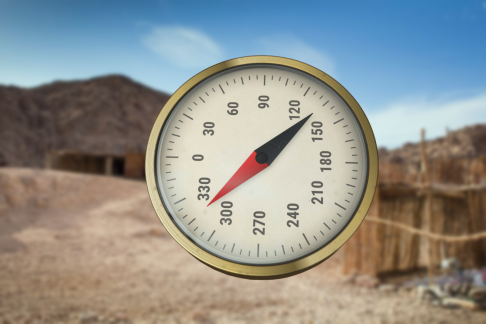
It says 315 °
